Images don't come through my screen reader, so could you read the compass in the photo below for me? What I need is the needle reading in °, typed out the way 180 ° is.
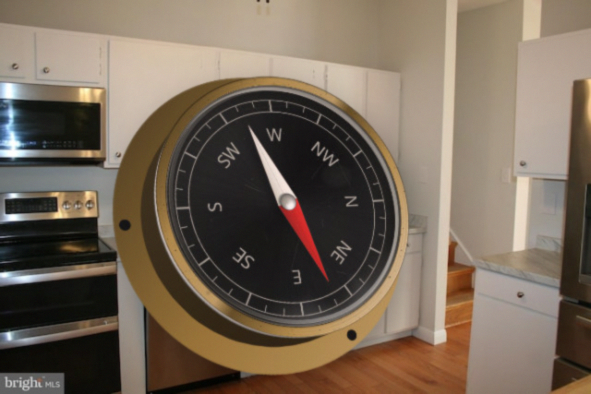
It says 70 °
